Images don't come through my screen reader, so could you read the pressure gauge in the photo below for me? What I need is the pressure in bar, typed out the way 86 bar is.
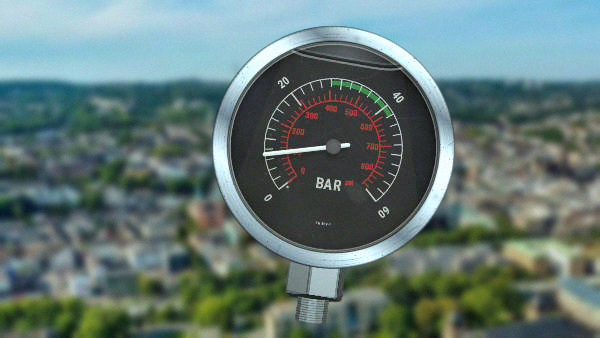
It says 7 bar
